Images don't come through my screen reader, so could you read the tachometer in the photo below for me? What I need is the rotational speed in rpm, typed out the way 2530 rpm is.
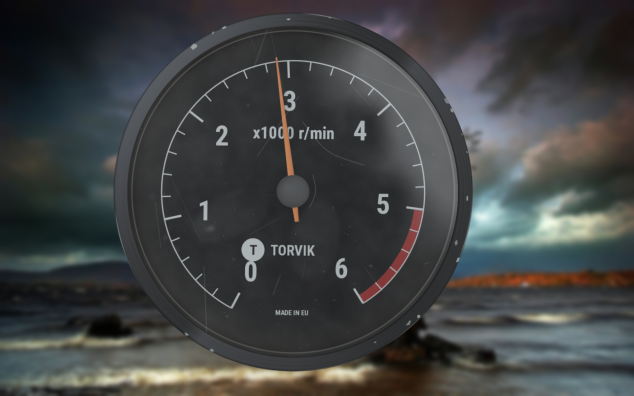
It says 2900 rpm
